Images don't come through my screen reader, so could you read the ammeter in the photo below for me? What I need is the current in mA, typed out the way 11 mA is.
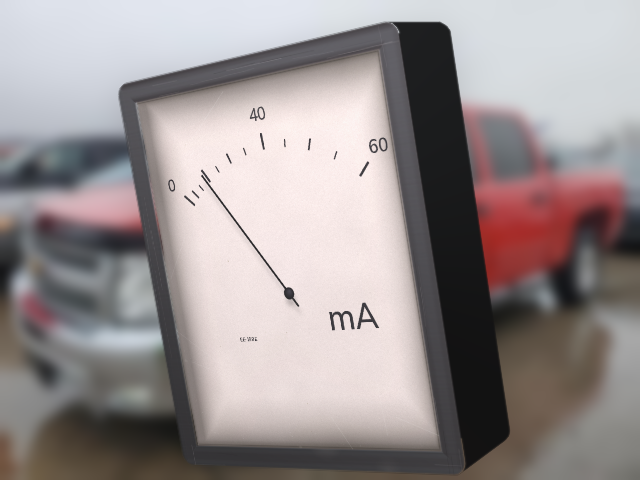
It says 20 mA
